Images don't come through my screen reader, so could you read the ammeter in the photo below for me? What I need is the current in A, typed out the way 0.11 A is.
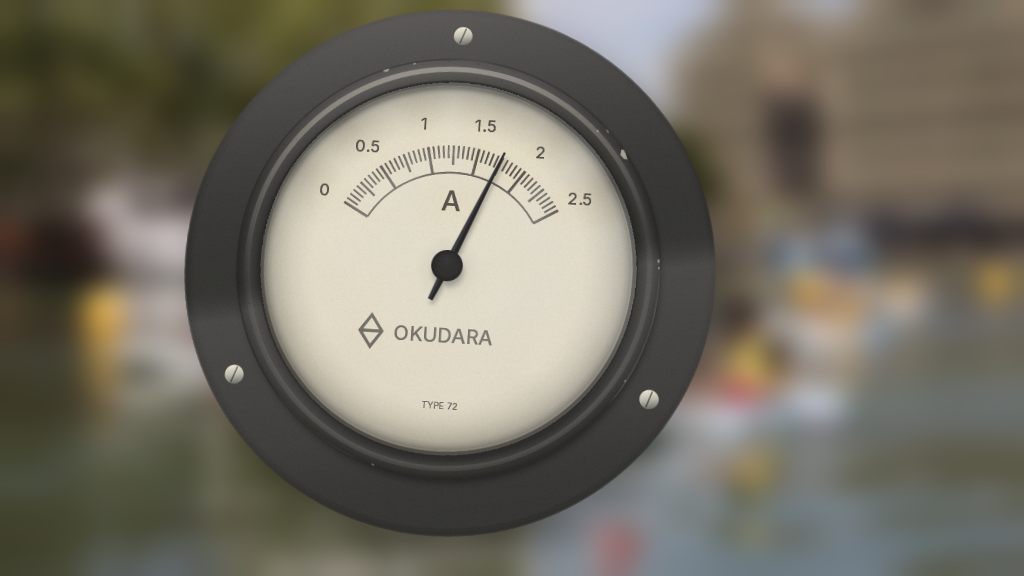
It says 1.75 A
